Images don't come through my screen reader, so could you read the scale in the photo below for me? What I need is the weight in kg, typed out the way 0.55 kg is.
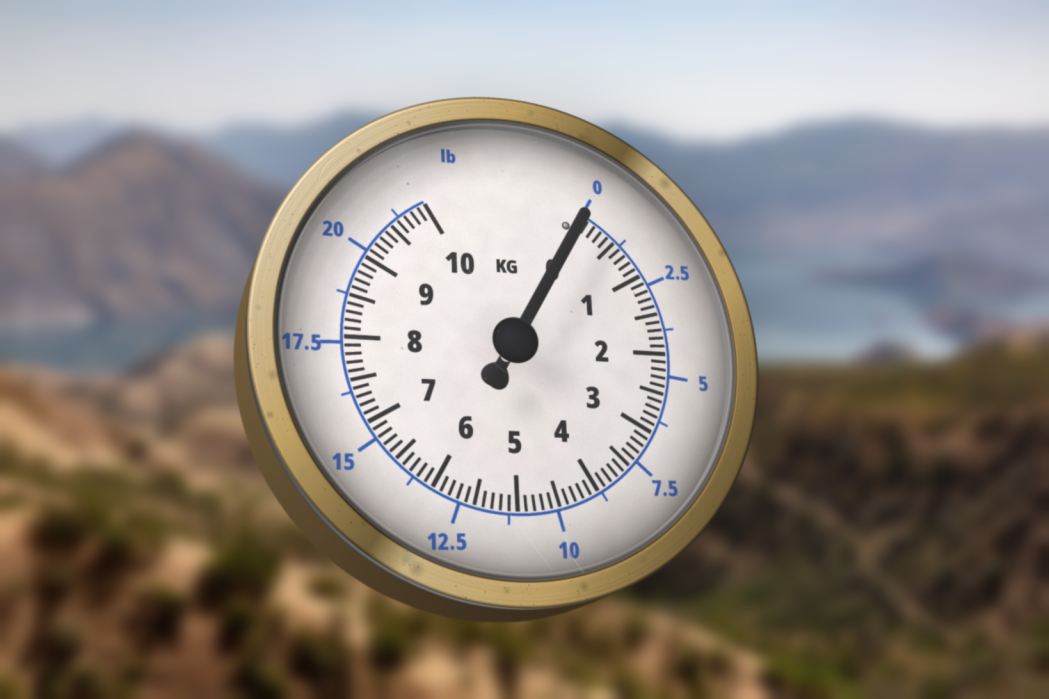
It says 0 kg
